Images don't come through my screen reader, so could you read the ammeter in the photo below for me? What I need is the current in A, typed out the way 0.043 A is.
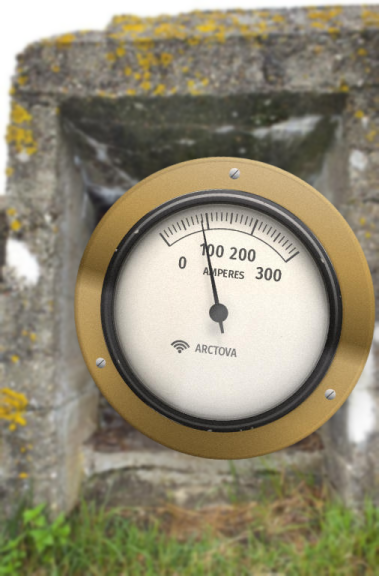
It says 90 A
